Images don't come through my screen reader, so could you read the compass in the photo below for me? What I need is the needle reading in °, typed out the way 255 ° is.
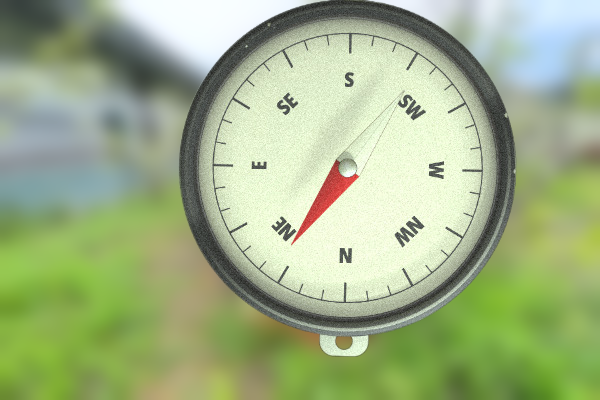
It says 35 °
